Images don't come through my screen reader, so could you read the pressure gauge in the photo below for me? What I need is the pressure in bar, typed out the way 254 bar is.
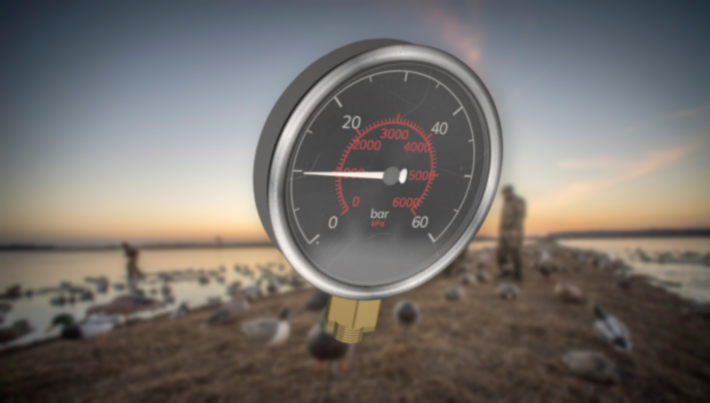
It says 10 bar
